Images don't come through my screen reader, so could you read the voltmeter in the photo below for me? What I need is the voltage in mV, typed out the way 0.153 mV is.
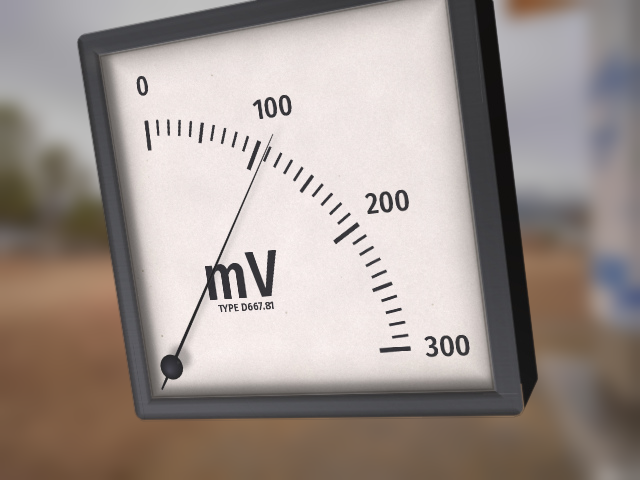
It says 110 mV
